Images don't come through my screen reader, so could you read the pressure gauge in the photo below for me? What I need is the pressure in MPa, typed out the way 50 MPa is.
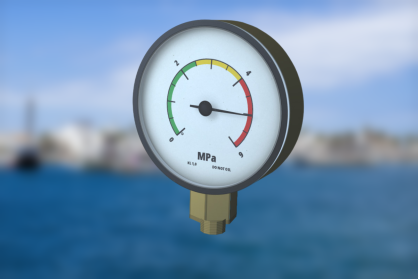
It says 5 MPa
